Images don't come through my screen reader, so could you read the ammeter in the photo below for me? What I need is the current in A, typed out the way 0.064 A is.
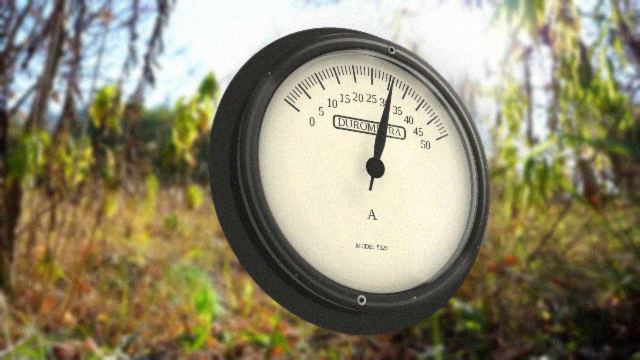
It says 30 A
